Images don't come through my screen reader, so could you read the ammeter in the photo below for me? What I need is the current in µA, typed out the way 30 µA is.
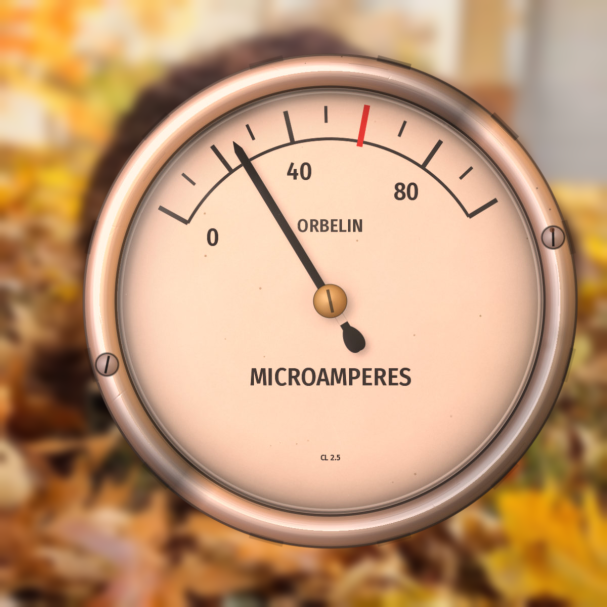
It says 25 µA
